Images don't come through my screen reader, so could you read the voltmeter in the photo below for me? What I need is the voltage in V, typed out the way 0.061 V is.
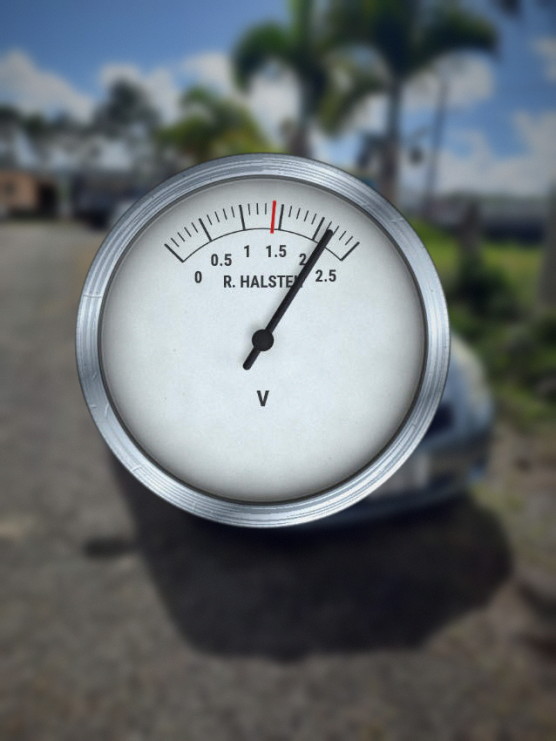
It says 2.15 V
